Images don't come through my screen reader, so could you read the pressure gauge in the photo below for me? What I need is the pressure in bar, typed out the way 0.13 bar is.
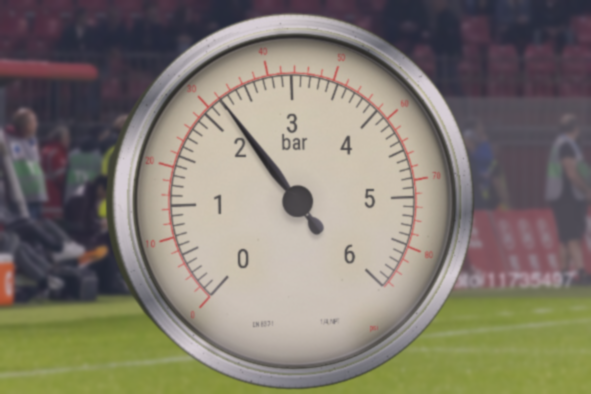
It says 2.2 bar
